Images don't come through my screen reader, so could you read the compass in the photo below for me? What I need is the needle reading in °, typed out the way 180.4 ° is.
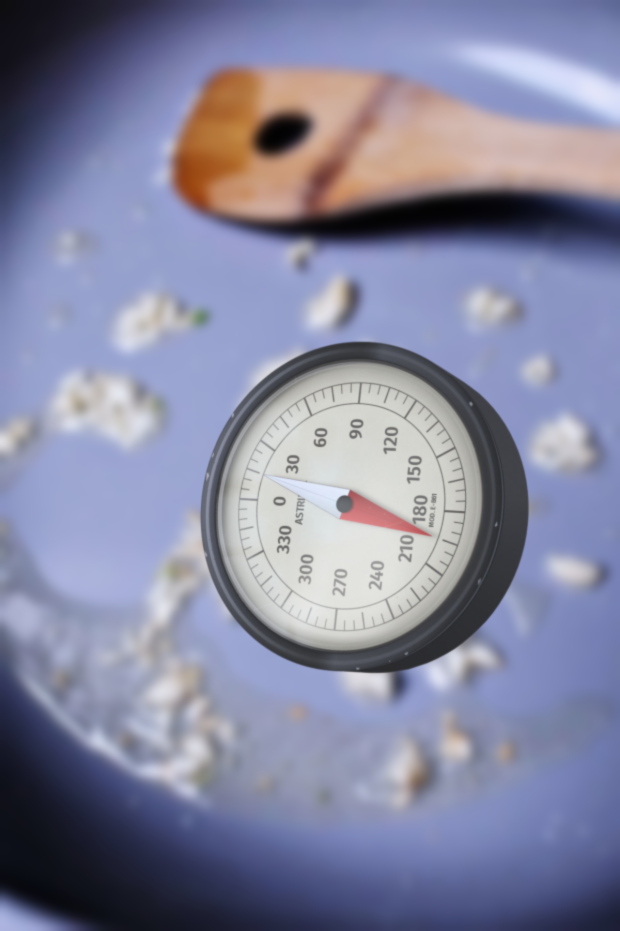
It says 195 °
